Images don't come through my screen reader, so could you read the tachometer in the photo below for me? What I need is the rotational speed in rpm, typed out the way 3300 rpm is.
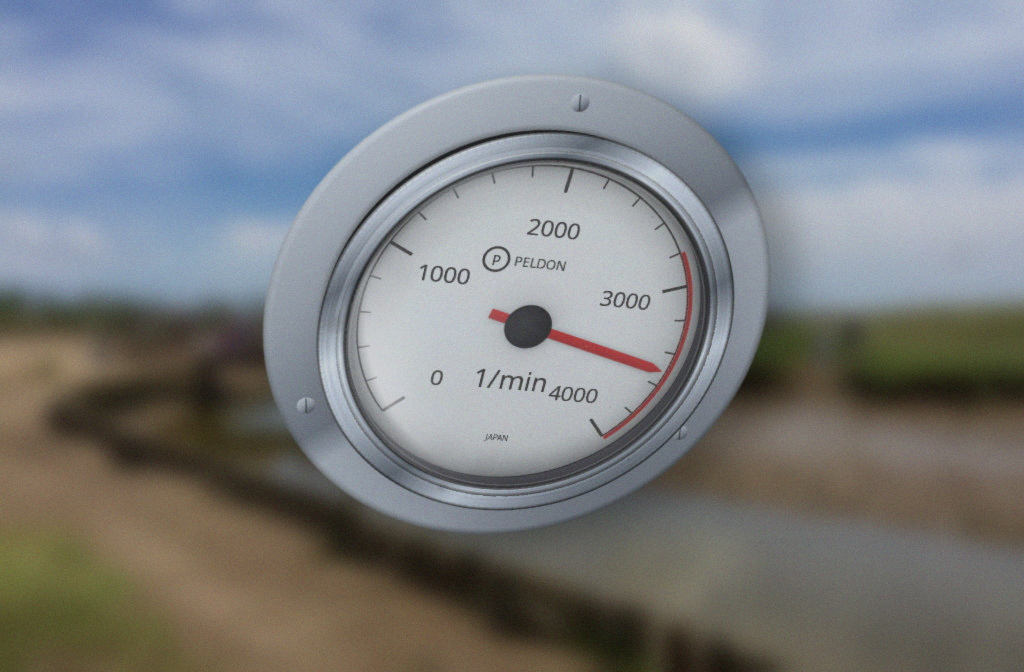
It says 3500 rpm
